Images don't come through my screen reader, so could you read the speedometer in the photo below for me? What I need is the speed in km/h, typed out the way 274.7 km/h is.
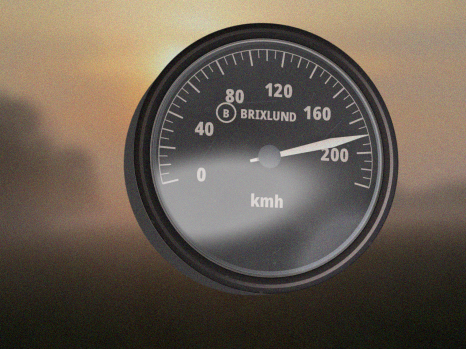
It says 190 km/h
